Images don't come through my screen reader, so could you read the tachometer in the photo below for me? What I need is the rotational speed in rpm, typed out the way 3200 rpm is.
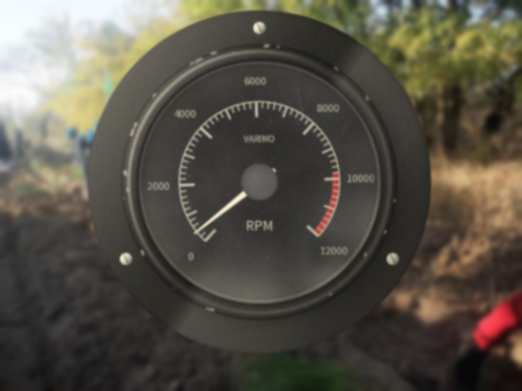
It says 400 rpm
